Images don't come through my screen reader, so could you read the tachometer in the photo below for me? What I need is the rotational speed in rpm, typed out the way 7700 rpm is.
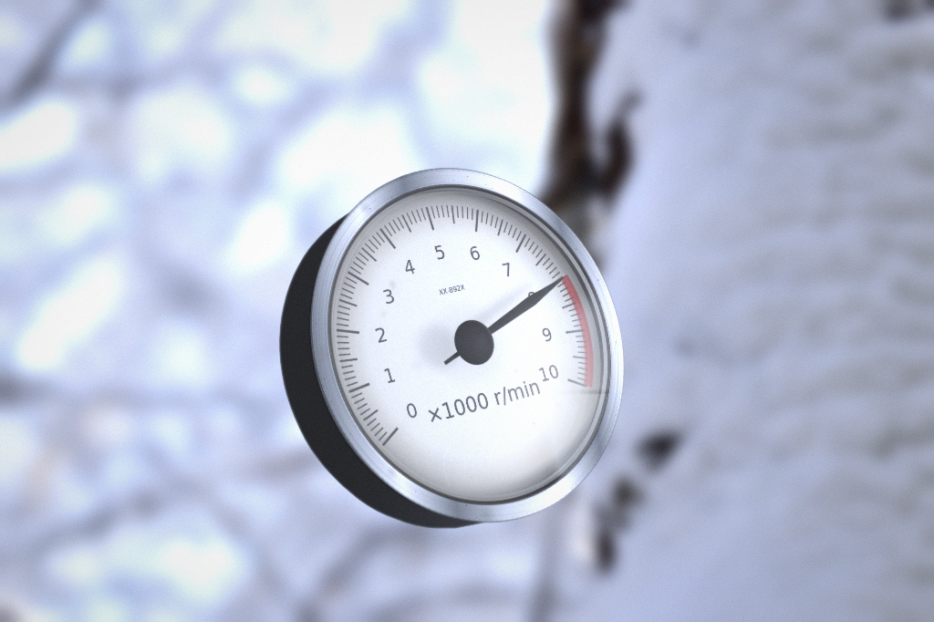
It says 8000 rpm
